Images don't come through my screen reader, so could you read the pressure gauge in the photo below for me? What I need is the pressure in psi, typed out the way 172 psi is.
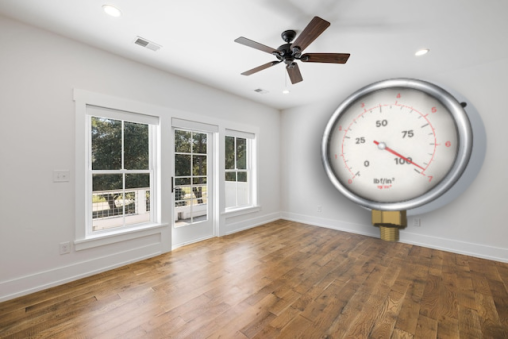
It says 97.5 psi
